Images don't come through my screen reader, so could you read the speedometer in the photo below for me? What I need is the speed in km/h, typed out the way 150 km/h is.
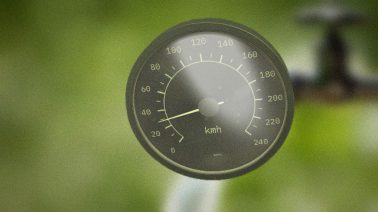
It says 30 km/h
